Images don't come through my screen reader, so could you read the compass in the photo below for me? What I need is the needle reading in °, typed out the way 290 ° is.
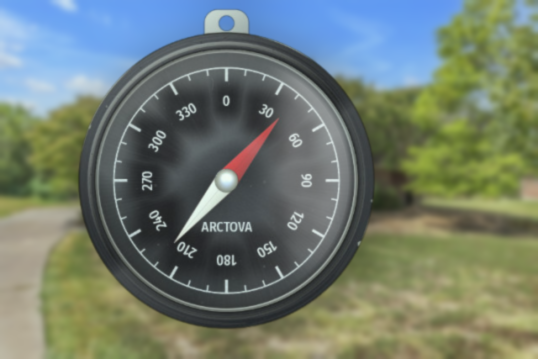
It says 40 °
